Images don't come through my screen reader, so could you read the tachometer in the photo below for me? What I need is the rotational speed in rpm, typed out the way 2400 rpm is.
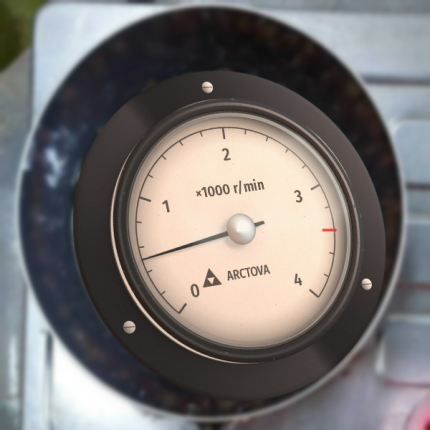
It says 500 rpm
